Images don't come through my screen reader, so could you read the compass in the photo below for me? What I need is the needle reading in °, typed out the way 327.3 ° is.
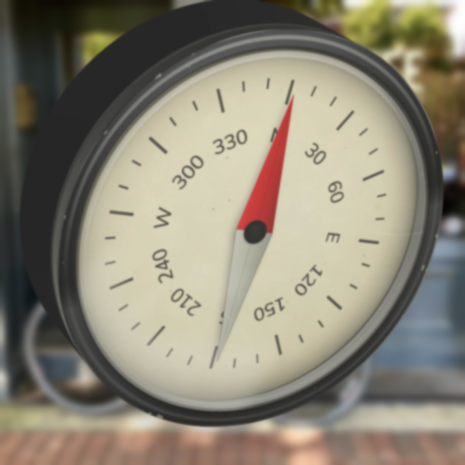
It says 0 °
